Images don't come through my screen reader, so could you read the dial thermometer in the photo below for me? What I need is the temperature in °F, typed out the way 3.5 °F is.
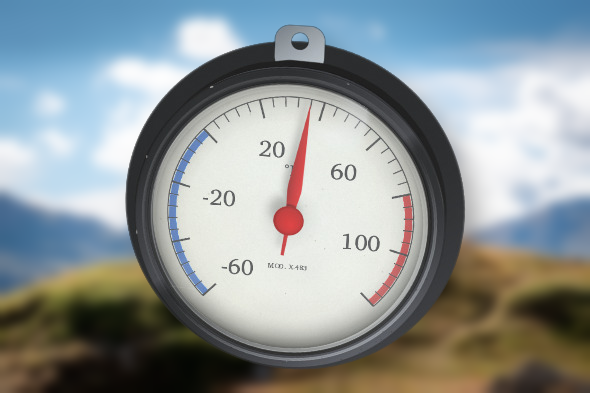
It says 36 °F
